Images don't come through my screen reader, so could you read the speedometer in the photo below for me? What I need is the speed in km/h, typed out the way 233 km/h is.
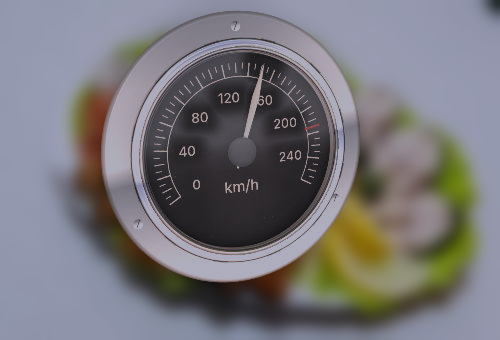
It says 150 km/h
